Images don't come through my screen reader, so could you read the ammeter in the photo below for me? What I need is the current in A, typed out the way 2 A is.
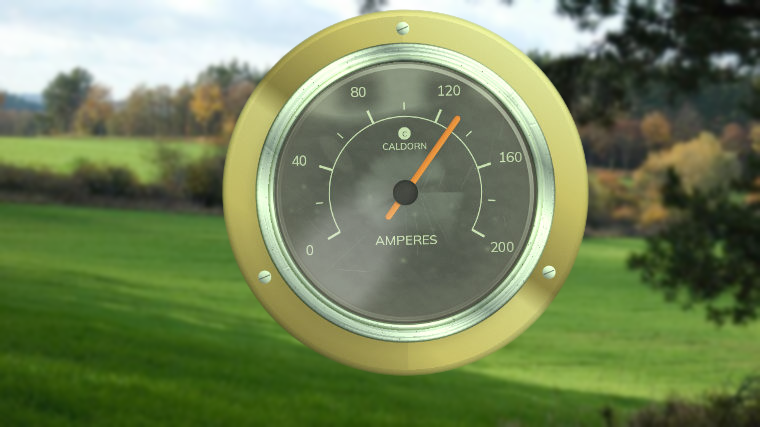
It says 130 A
